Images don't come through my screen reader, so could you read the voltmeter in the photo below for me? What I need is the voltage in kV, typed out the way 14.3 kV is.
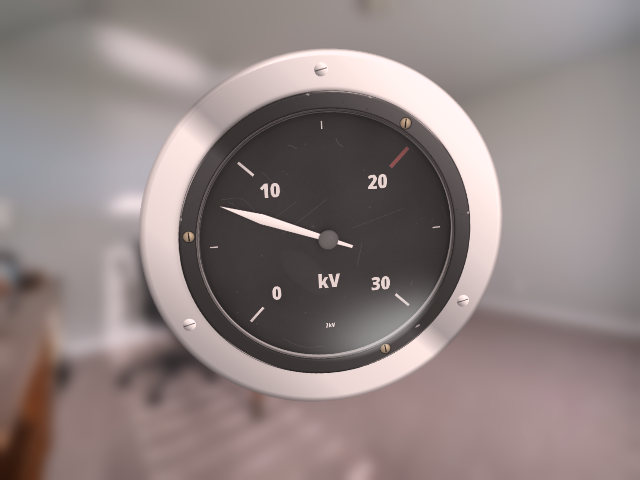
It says 7.5 kV
